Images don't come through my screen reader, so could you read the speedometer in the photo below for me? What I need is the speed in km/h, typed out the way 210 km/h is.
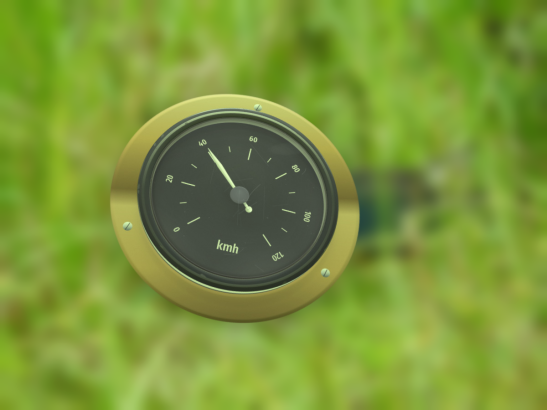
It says 40 km/h
